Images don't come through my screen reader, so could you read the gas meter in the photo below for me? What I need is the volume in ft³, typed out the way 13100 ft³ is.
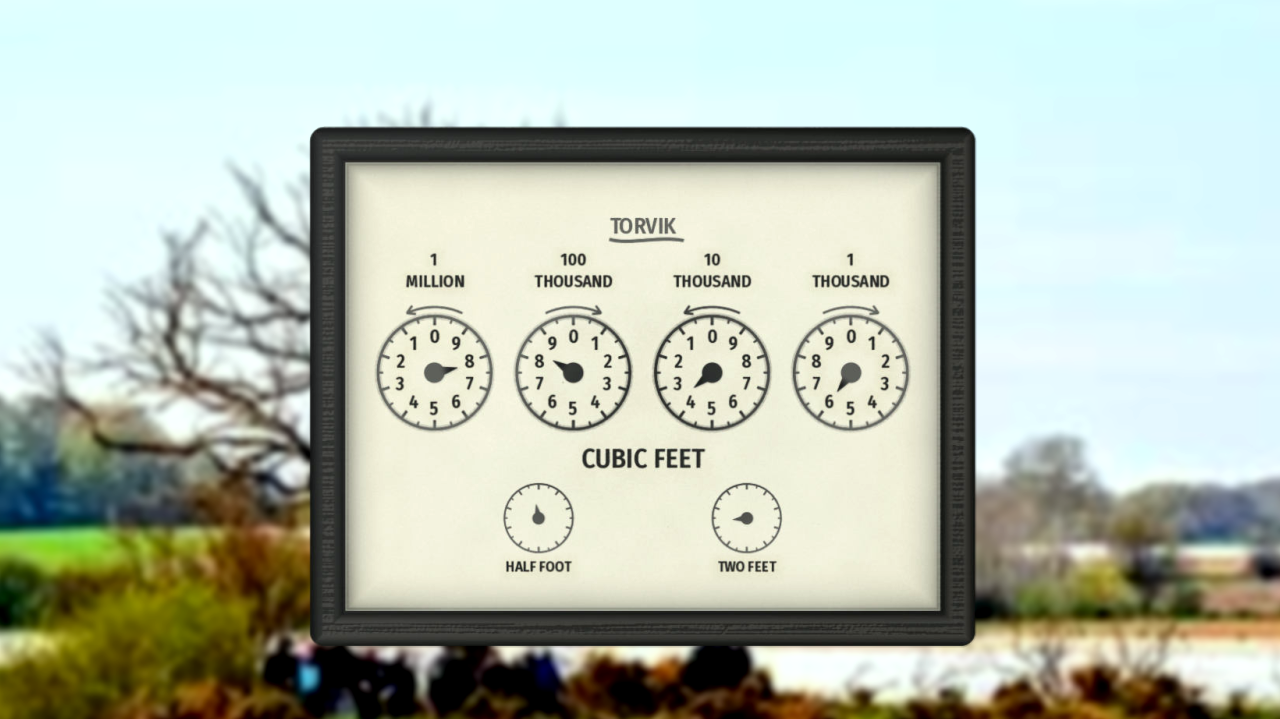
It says 783600 ft³
